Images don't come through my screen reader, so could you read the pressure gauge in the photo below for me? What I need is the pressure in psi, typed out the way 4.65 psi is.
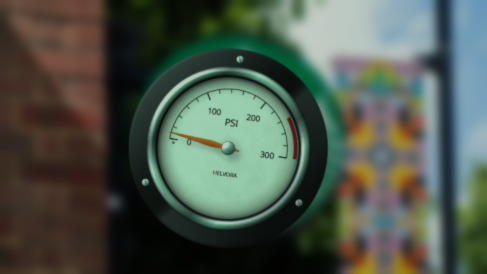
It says 10 psi
